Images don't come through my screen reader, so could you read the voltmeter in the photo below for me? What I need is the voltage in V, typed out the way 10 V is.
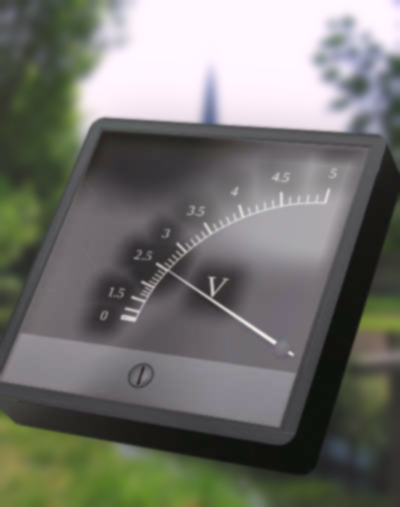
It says 2.5 V
